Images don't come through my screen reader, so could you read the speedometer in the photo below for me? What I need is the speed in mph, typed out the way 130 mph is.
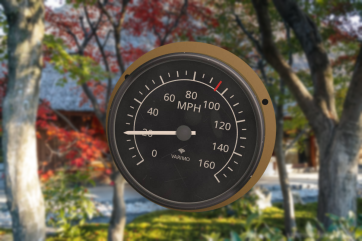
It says 20 mph
